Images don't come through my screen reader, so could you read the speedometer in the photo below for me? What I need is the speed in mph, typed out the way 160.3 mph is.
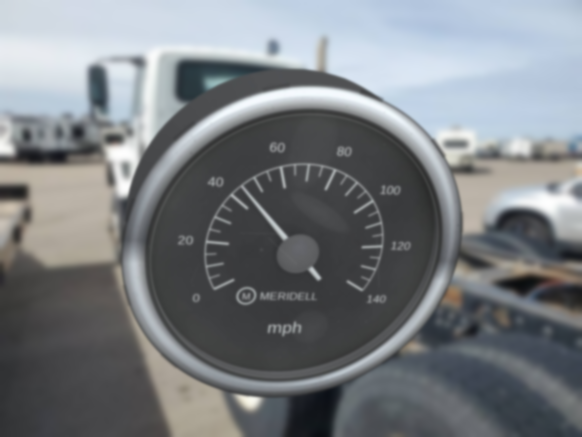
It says 45 mph
